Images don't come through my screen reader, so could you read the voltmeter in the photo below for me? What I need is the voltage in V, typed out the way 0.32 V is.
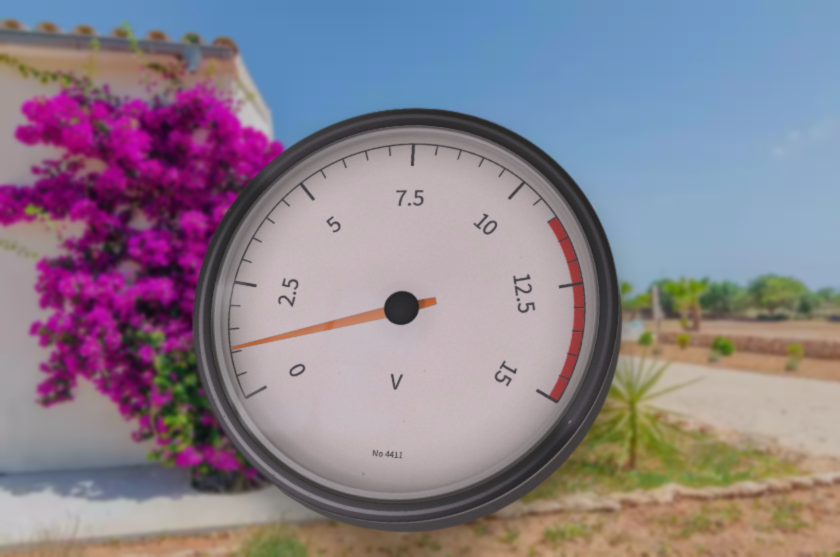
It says 1 V
